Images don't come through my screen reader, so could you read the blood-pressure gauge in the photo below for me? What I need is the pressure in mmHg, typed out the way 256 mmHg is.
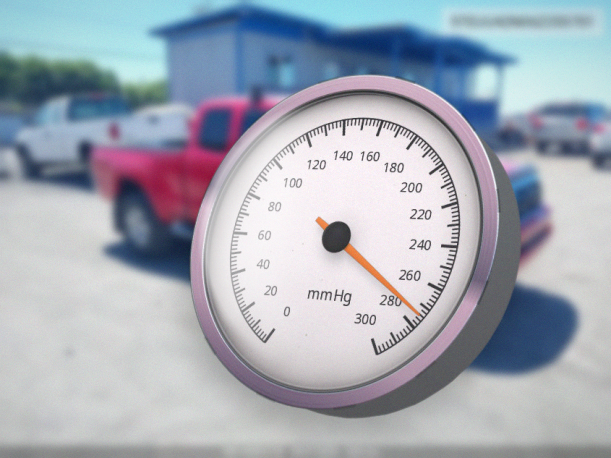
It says 274 mmHg
